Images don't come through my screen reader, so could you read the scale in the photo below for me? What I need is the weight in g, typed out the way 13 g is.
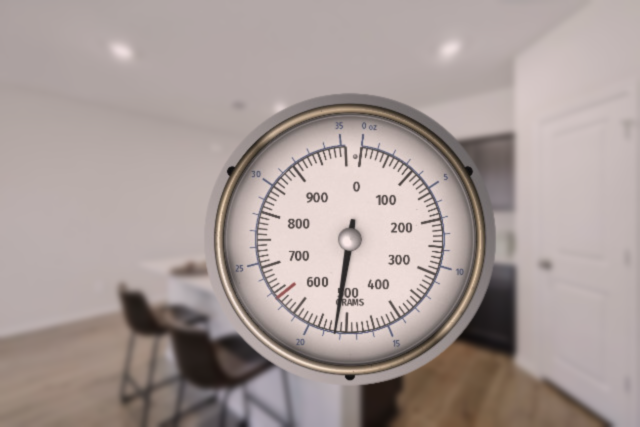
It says 520 g
